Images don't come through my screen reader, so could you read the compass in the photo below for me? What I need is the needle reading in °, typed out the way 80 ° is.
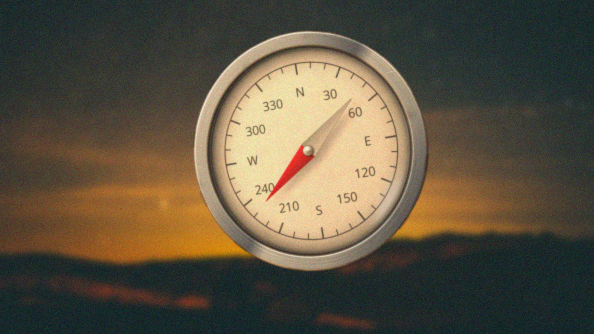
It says 230 °
